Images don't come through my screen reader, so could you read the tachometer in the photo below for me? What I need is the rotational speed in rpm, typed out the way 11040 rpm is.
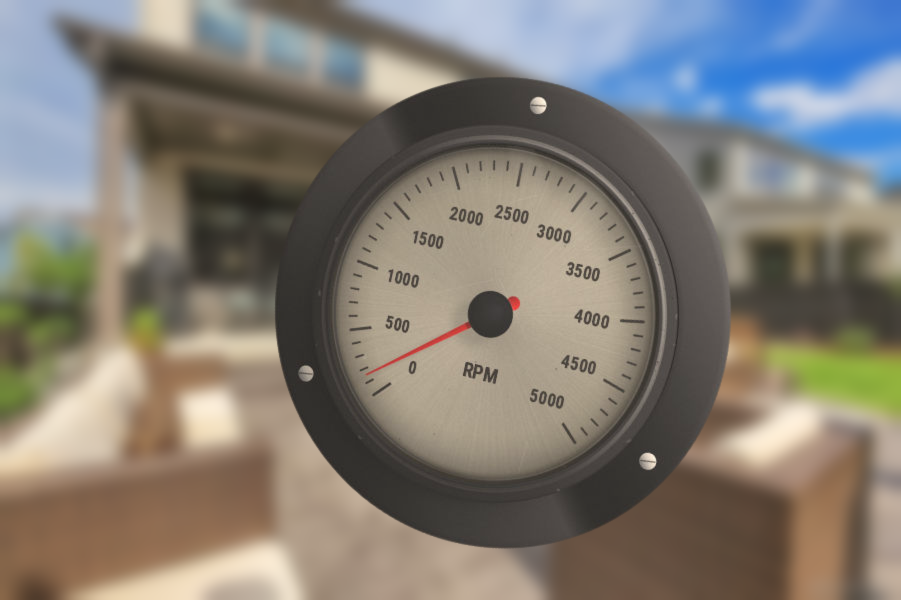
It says 150 rpm
